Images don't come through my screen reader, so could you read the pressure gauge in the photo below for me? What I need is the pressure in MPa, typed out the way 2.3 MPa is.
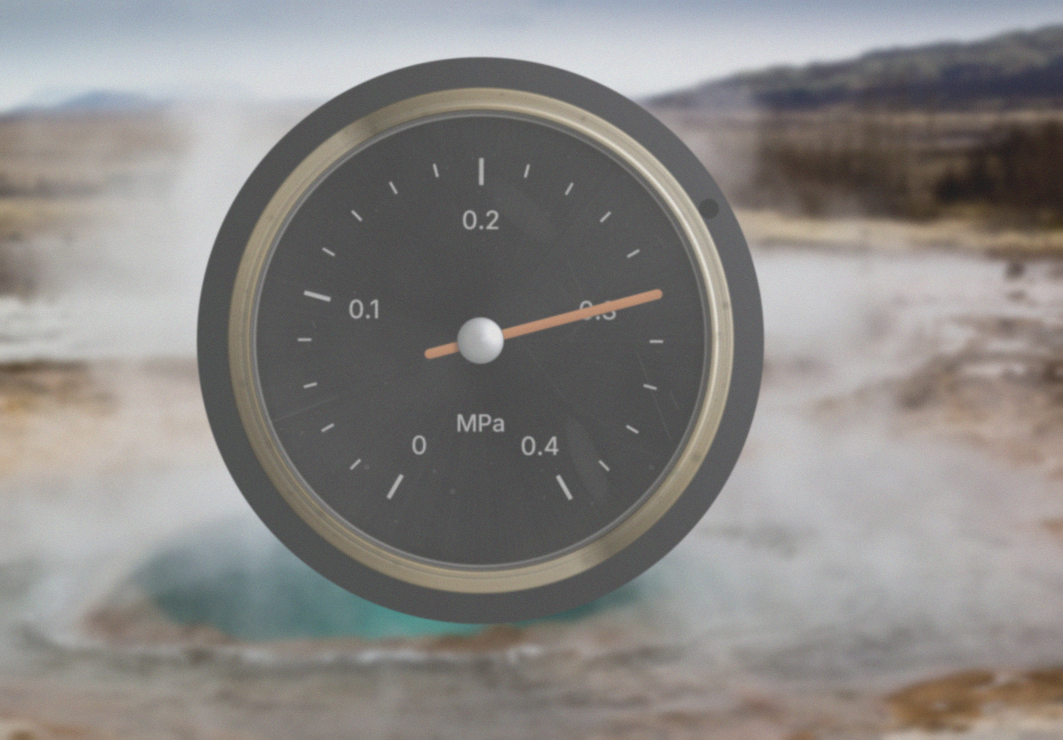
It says 0.3 MPa
